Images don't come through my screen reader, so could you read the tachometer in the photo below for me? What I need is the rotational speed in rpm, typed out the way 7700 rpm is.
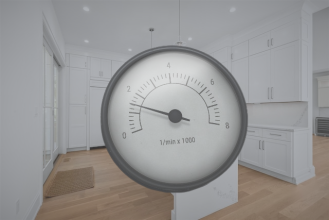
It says 1400 rpm
